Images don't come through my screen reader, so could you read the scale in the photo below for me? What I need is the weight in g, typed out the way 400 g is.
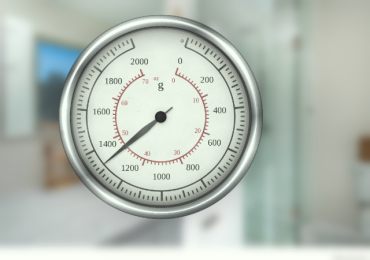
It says 1320 g
